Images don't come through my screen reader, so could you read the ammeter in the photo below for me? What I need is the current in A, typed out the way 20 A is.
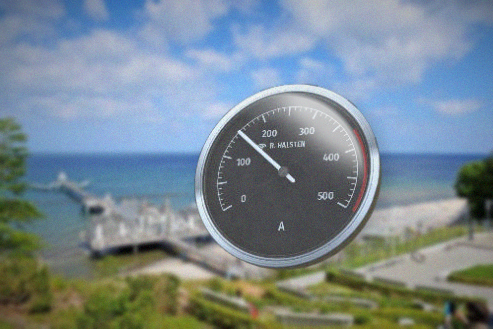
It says 150 A
